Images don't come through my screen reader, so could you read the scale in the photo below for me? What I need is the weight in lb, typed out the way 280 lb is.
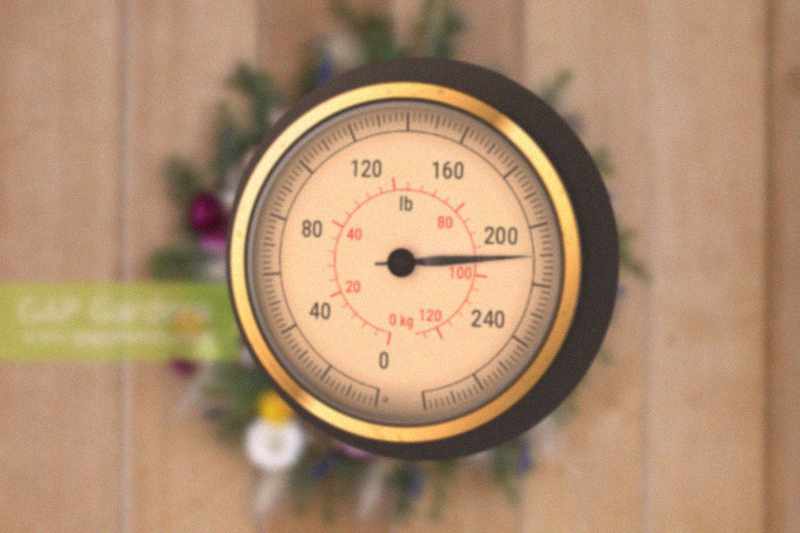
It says 210 lb
